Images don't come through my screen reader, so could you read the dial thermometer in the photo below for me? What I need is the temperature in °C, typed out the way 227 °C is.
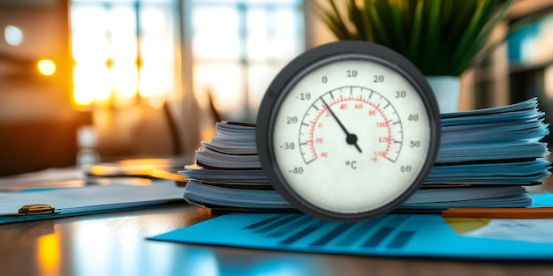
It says -5 °C
